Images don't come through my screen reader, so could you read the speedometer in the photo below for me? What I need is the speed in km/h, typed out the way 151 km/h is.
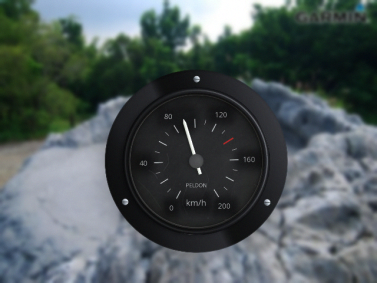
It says 90 km/h
